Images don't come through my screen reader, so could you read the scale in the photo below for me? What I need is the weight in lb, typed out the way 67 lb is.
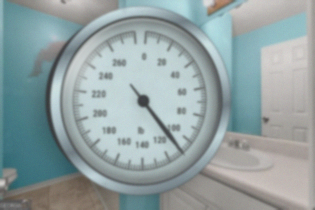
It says 110 lb
